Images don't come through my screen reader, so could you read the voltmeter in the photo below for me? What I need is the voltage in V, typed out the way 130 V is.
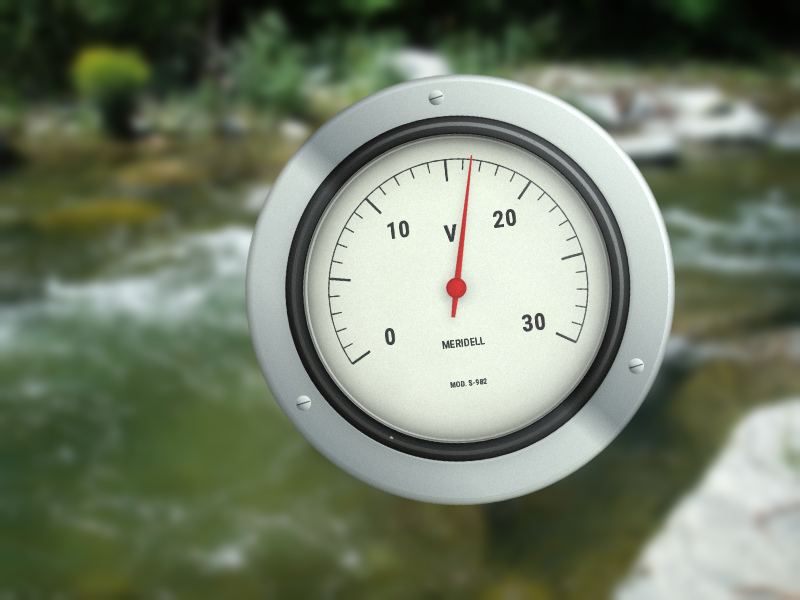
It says 16.5 V
